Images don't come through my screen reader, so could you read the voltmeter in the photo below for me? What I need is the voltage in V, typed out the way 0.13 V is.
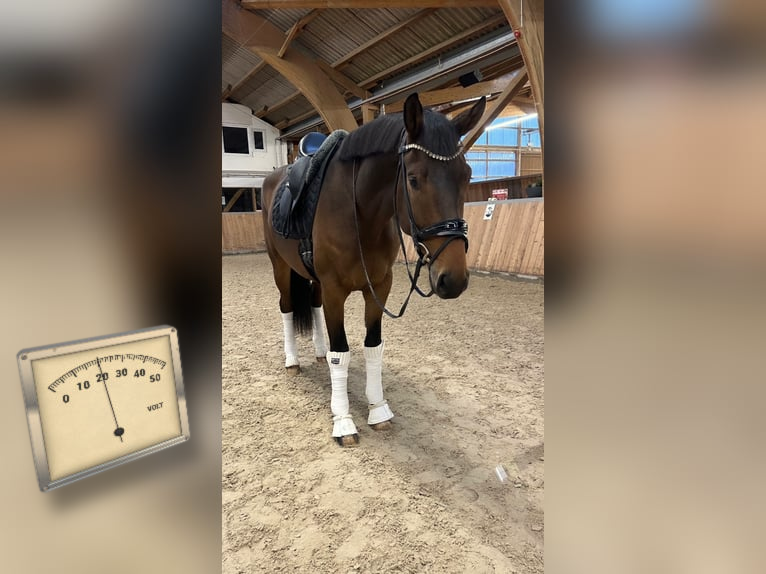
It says 20 V
